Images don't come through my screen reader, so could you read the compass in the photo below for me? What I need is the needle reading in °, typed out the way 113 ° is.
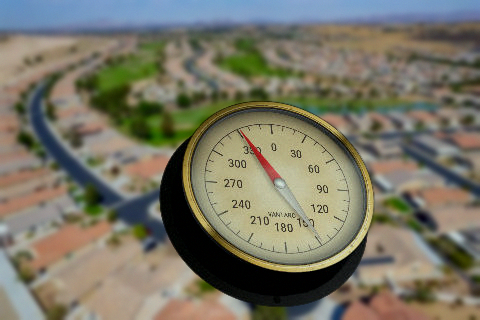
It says 330 °
